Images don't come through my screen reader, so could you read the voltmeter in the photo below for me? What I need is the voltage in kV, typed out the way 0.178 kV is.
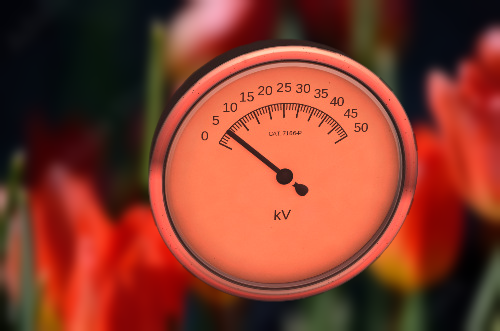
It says 5 kV
